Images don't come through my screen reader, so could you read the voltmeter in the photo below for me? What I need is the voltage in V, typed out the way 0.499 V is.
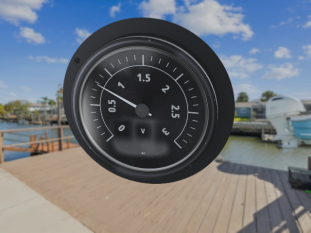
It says 0.8 V
